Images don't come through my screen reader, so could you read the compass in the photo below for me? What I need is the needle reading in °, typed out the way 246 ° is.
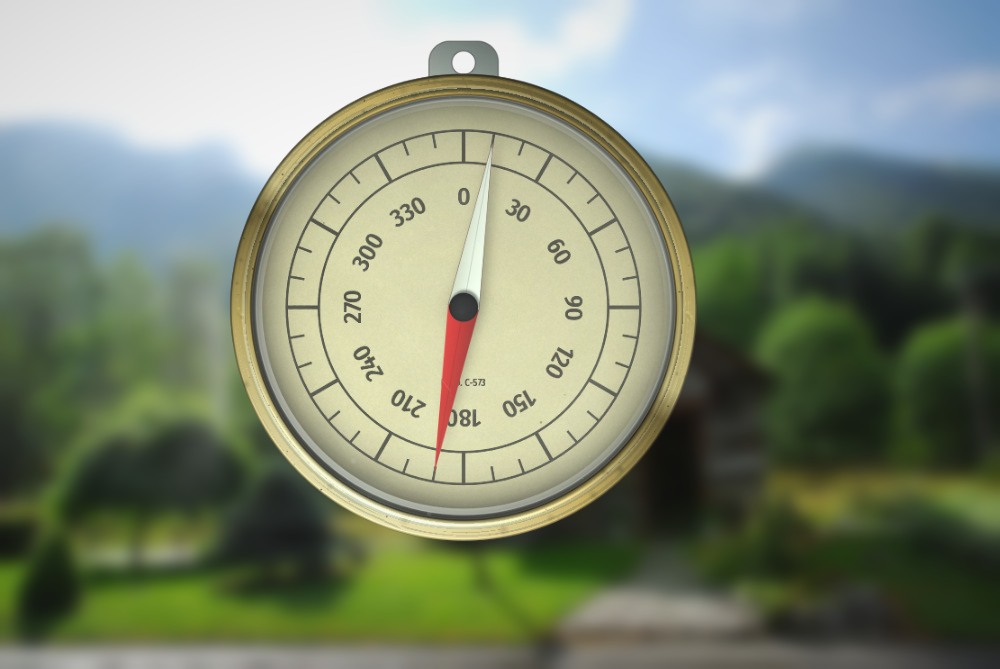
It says 190 °
